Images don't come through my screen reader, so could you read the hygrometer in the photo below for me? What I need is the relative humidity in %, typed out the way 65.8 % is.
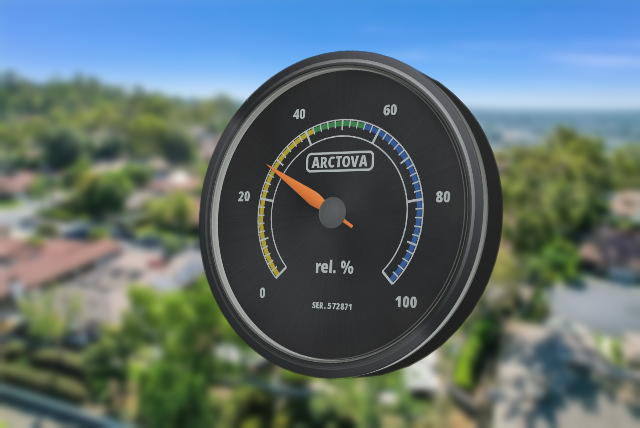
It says 28 %
